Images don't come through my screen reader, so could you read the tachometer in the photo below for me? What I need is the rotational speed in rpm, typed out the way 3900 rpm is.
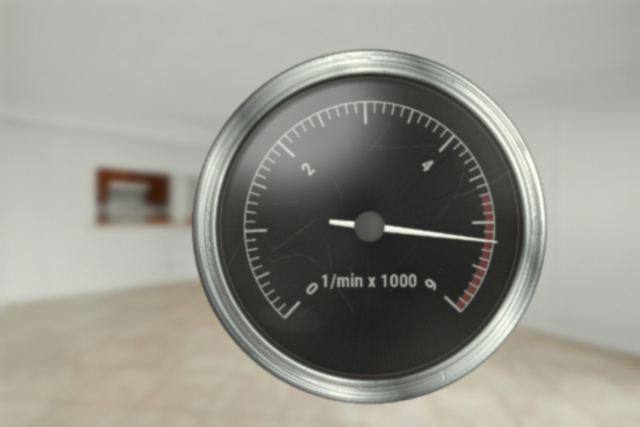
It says 5200 rpm
